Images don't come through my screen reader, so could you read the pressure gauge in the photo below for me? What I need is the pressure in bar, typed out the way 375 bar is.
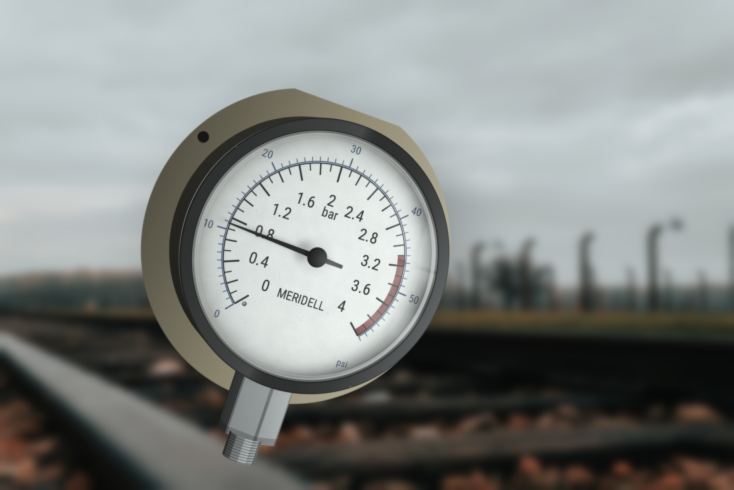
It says 0.75 bar
